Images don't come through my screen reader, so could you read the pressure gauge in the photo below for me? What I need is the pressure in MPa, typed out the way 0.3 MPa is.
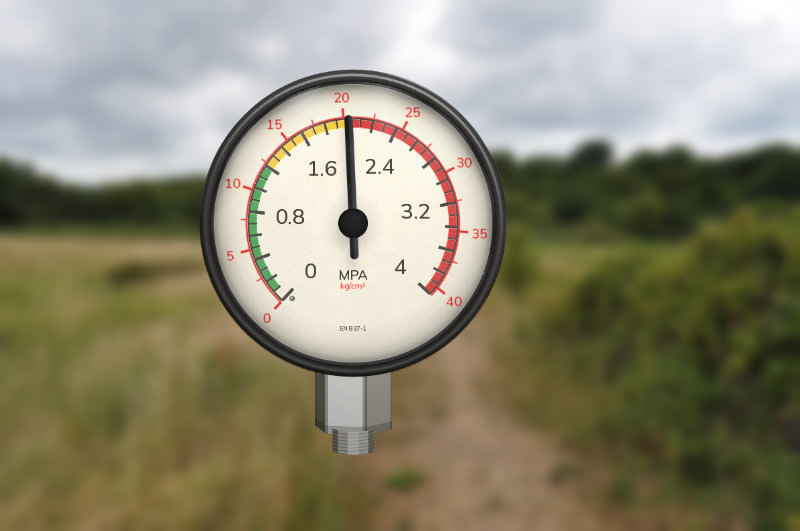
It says 2 MPa
